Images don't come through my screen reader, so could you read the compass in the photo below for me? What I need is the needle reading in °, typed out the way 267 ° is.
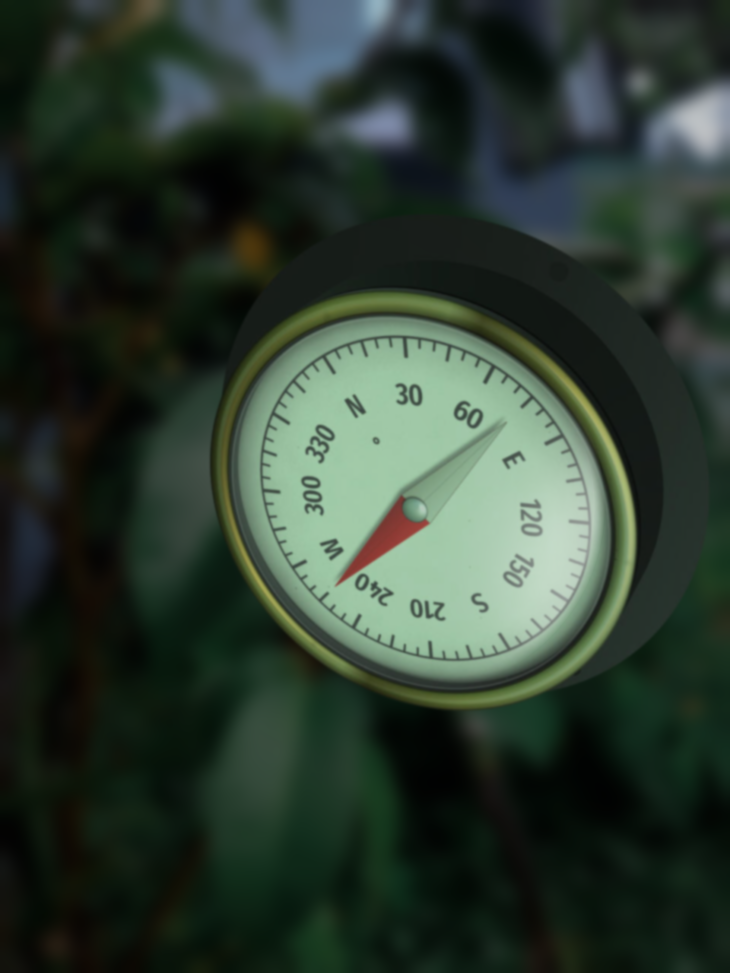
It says 255 °
